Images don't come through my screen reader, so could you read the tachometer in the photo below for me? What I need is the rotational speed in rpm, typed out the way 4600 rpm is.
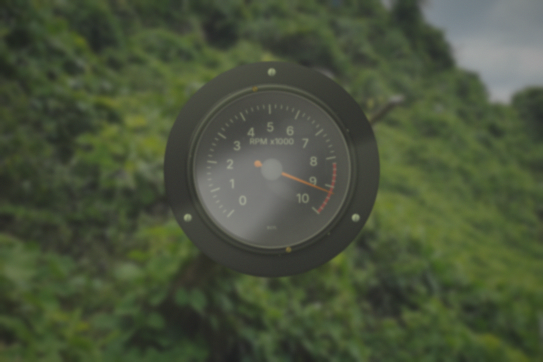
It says 9200 rpm
